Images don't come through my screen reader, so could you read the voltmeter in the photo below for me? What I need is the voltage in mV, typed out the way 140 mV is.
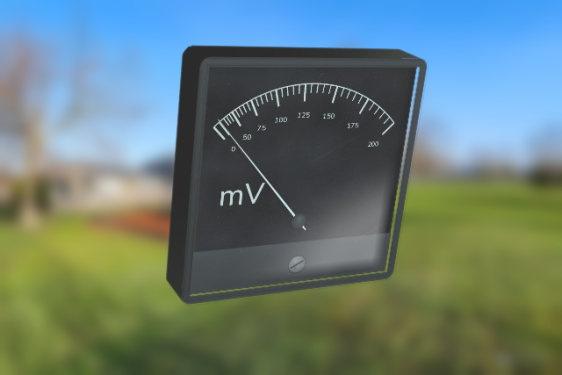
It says 25 mV
